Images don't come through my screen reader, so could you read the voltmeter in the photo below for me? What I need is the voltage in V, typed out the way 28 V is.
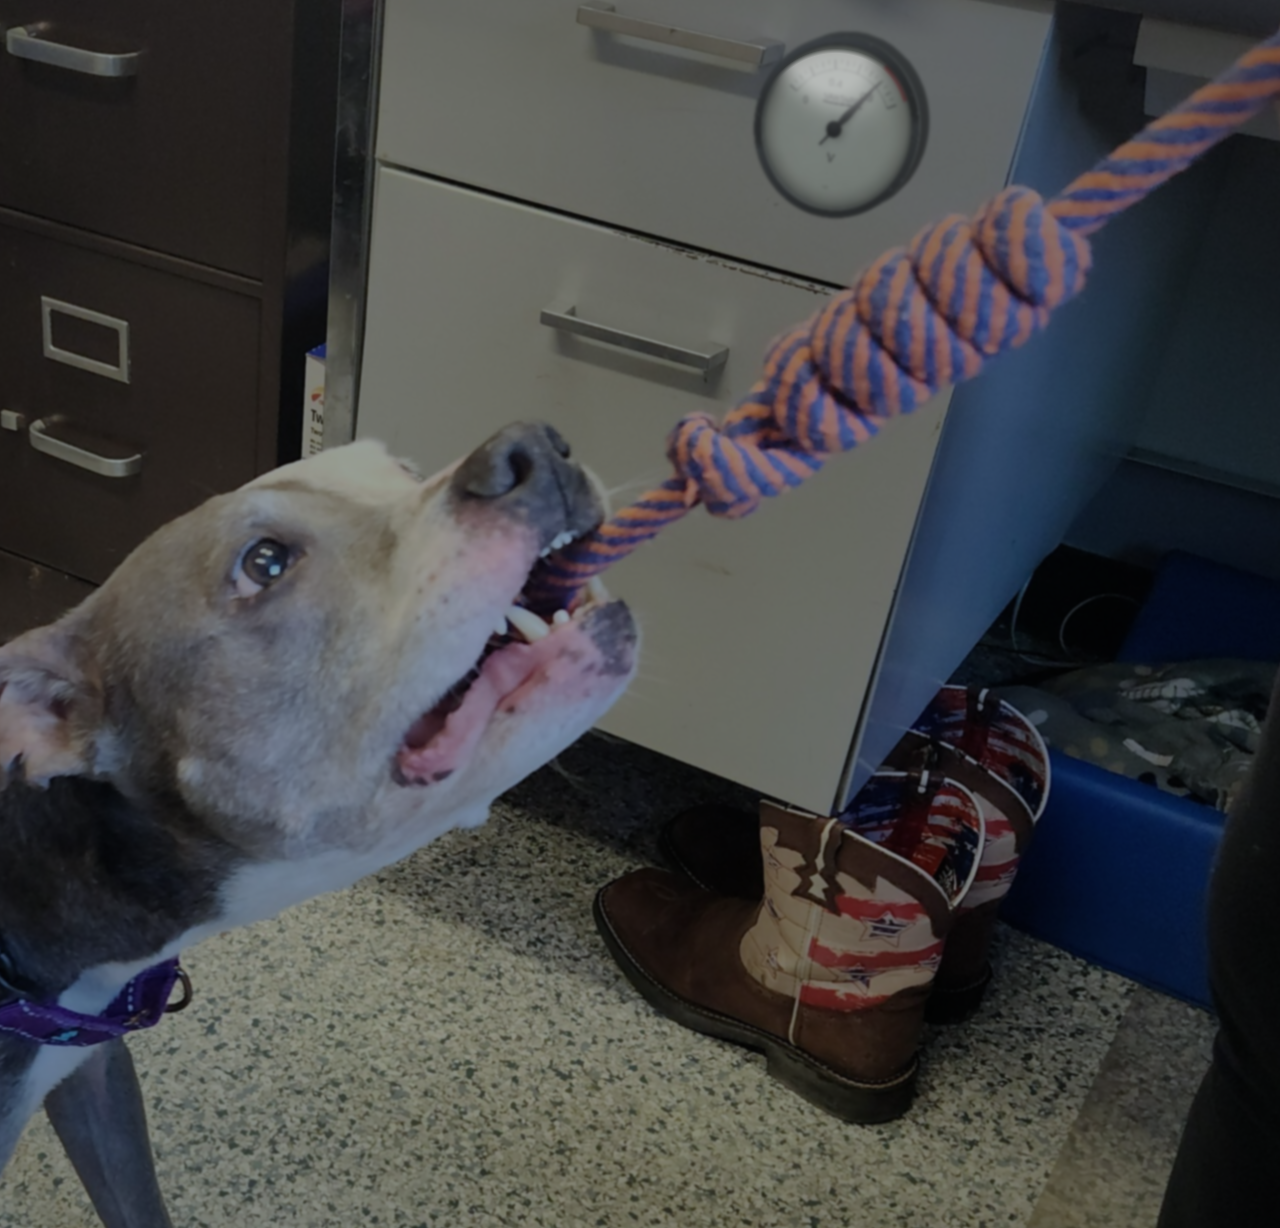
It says 0.8 V
